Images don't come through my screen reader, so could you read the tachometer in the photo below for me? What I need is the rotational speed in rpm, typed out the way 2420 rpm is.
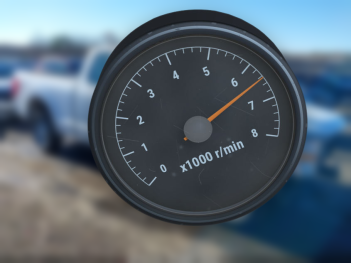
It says 6400 rpm
